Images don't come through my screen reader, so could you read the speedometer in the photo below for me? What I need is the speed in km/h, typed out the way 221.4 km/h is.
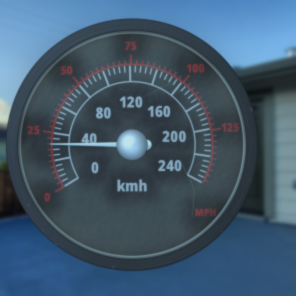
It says 32 km/h
